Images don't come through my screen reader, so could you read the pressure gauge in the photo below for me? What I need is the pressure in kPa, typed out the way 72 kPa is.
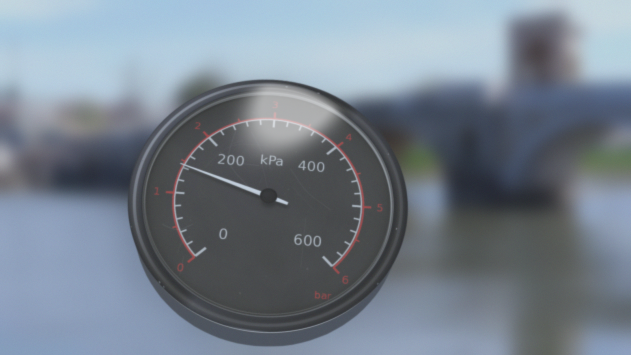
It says 140 kPa
